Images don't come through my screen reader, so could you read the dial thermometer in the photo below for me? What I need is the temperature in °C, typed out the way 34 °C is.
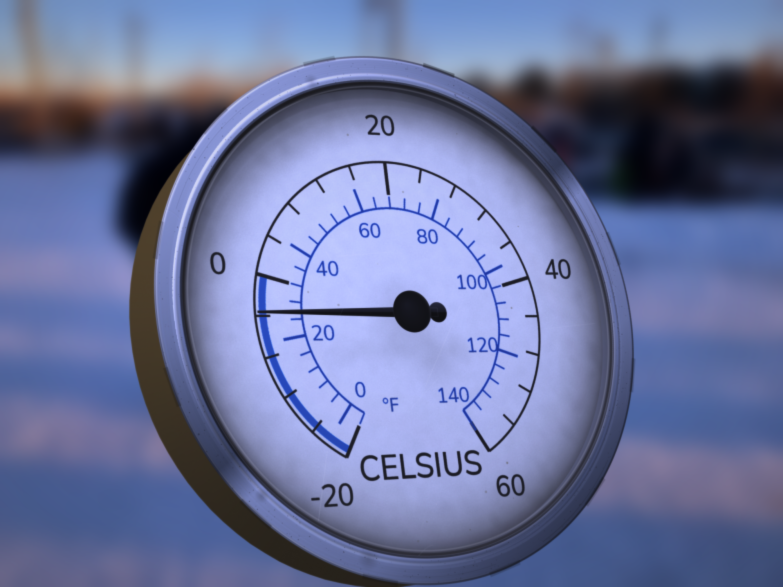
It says -4 °C
